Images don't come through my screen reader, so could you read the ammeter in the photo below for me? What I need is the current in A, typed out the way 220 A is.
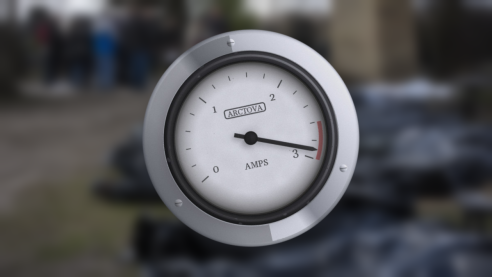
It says 2.9 A
